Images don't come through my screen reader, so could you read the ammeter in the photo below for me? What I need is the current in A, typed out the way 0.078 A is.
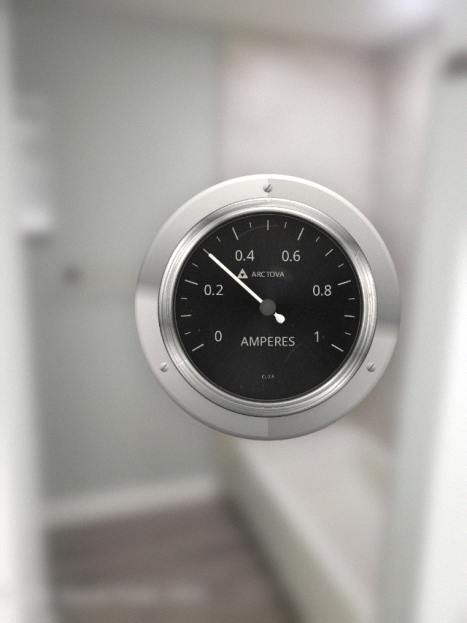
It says 0.3 A
